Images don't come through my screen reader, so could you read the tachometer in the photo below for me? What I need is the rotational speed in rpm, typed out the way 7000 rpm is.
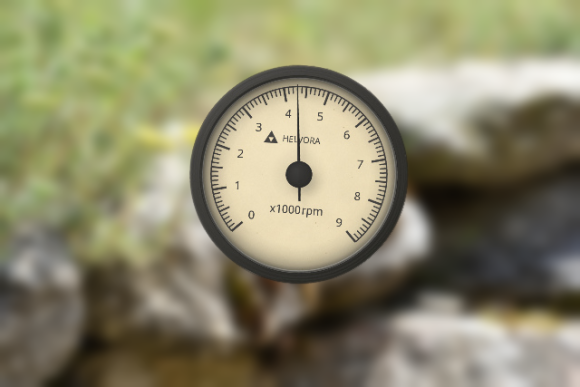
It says 4300 rpm
